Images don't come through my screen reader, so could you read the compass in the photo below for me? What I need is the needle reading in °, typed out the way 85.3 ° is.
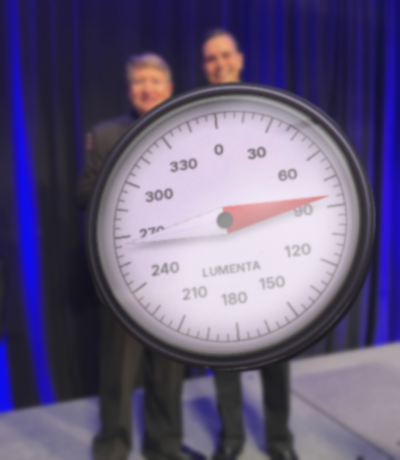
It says 85 °
